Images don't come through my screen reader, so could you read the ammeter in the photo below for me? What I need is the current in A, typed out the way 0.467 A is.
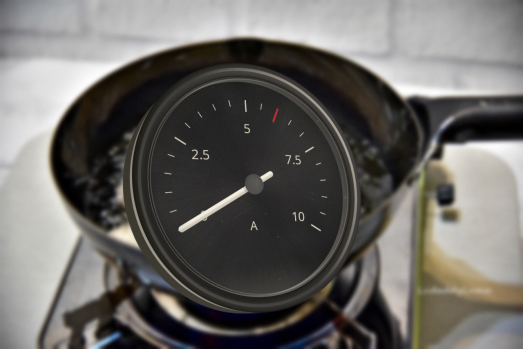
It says 0 A
